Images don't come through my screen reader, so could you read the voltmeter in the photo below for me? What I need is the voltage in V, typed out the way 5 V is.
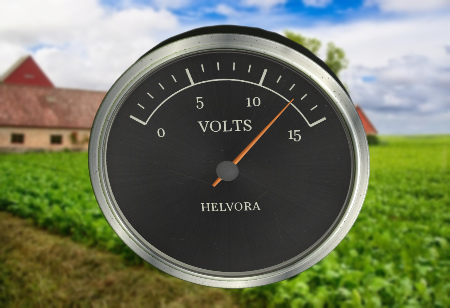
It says 12.5 V
